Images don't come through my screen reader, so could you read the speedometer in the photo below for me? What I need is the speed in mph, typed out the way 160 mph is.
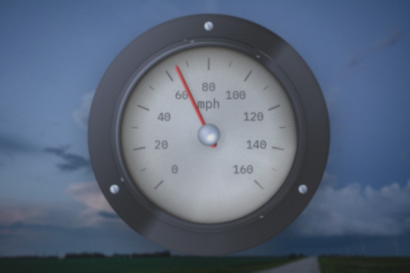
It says 65 mph
